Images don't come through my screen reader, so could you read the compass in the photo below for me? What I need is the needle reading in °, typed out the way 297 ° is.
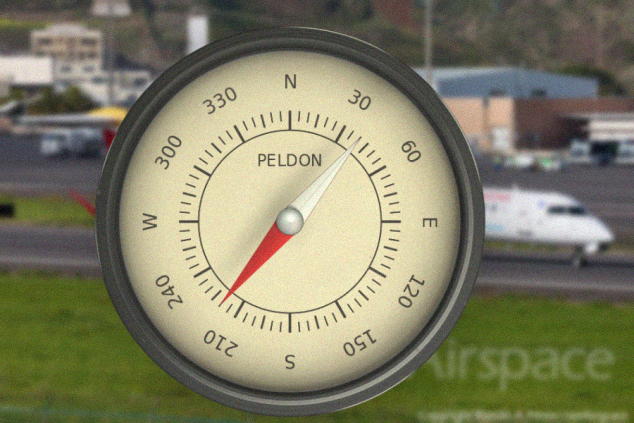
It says 220 °
